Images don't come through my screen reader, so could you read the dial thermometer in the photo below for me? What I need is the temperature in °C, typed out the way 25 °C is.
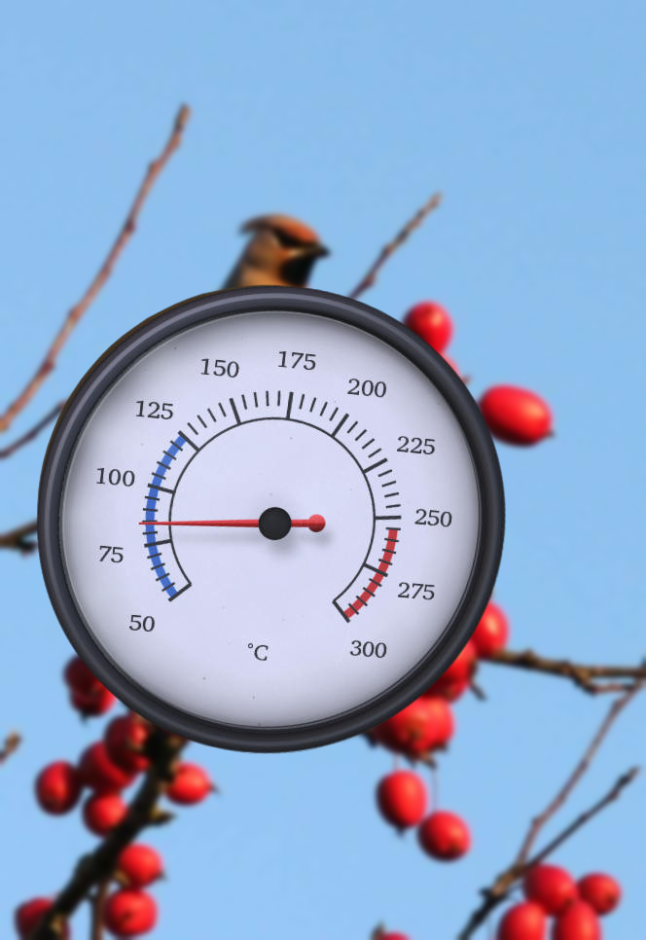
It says 85 °C
